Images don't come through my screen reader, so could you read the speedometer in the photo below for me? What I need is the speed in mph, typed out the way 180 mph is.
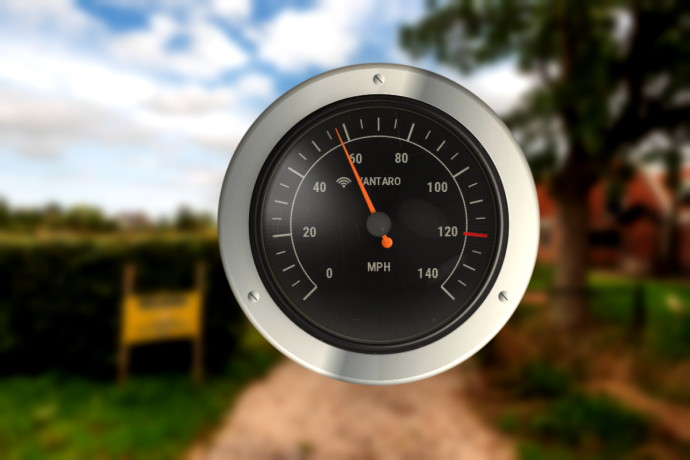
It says 57.5 mph
